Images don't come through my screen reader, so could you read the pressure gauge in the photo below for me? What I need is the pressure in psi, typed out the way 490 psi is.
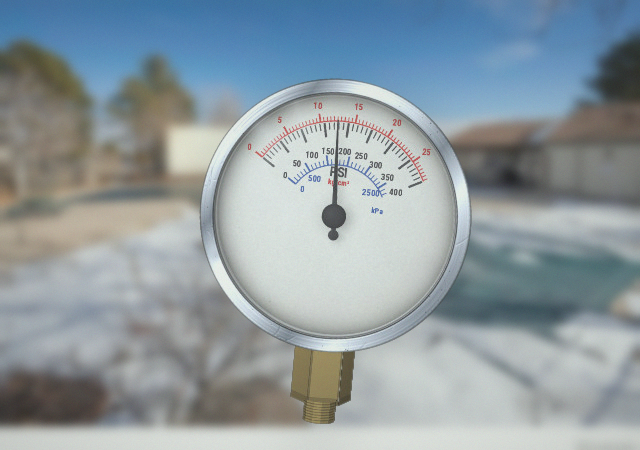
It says 180 psi
